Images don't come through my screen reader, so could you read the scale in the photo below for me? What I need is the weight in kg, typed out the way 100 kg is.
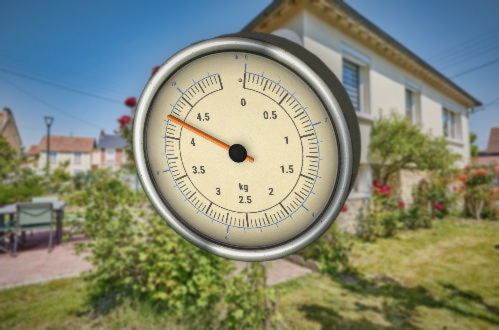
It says 4.25 kg
